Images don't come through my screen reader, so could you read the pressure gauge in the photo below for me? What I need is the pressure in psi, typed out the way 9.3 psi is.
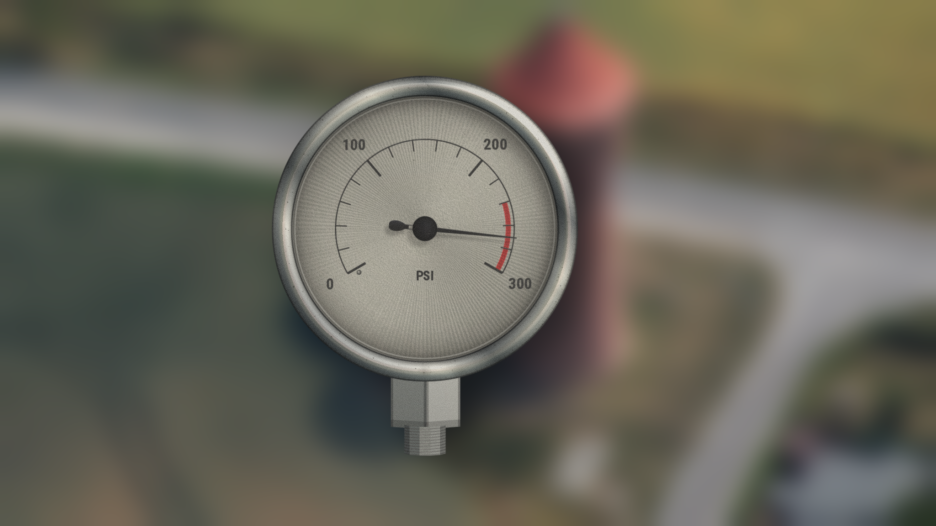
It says 270 psi
